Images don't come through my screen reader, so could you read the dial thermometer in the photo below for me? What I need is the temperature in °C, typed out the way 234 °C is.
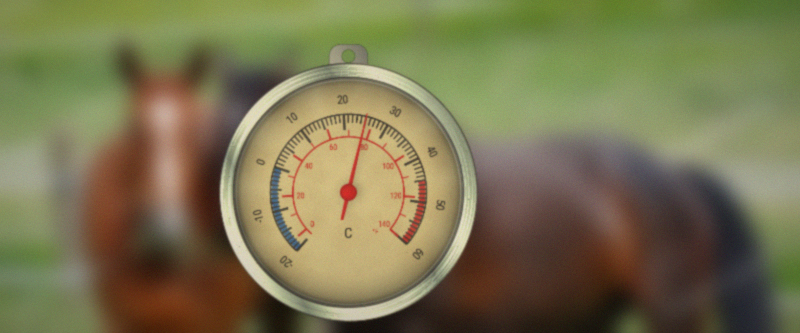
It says 25 °C
